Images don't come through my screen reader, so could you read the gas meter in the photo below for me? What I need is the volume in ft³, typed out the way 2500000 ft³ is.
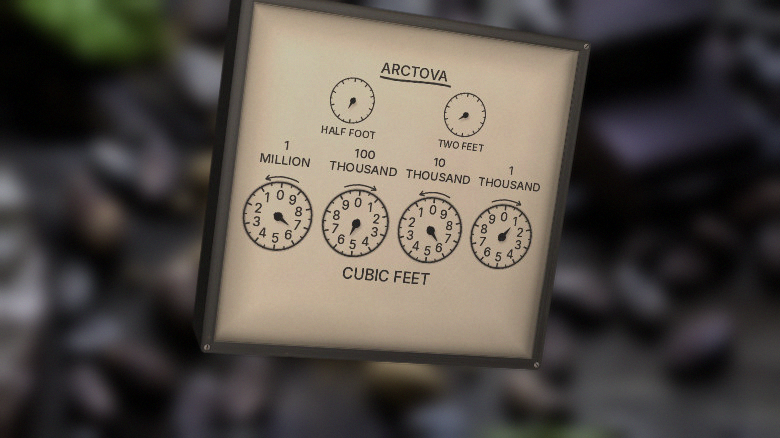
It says 656100 ft³
